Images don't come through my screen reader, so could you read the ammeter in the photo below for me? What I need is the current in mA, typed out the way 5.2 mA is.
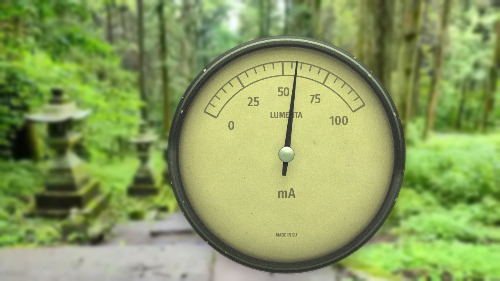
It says 57.5 mA
